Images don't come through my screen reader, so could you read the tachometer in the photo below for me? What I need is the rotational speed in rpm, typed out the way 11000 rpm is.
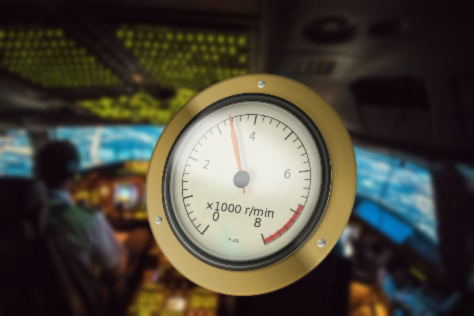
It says 3400 rpm
